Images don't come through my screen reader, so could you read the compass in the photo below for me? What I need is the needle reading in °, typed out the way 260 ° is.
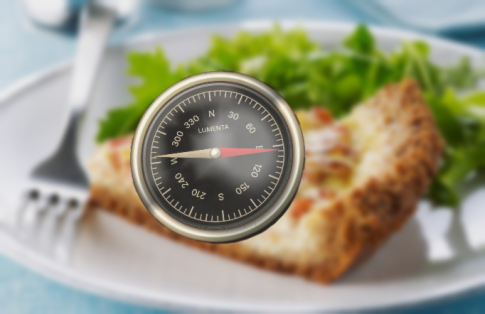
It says 95 °
